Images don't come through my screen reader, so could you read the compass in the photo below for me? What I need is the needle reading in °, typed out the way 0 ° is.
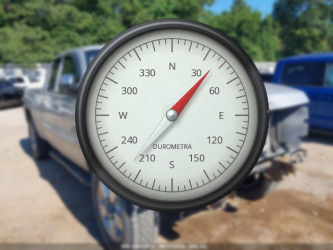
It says 40 °
